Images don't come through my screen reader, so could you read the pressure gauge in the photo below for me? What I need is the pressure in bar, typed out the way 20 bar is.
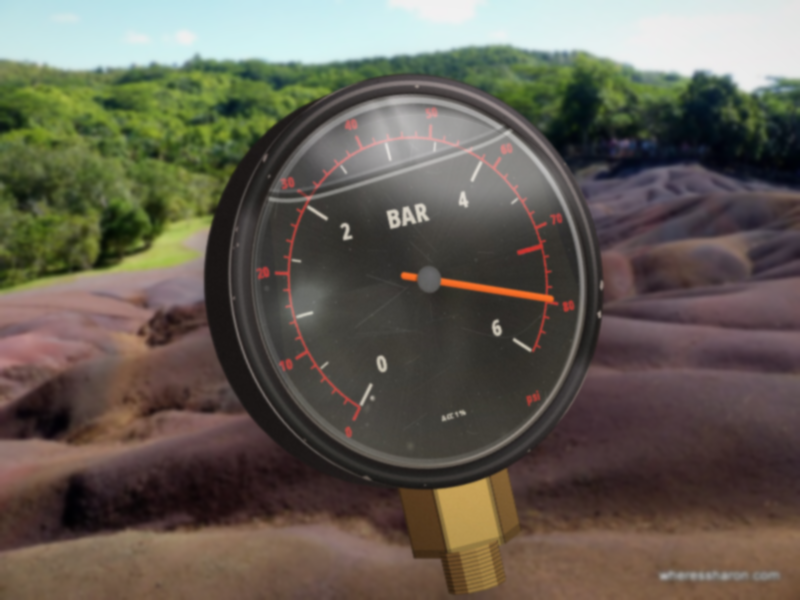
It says 5.5 bar
